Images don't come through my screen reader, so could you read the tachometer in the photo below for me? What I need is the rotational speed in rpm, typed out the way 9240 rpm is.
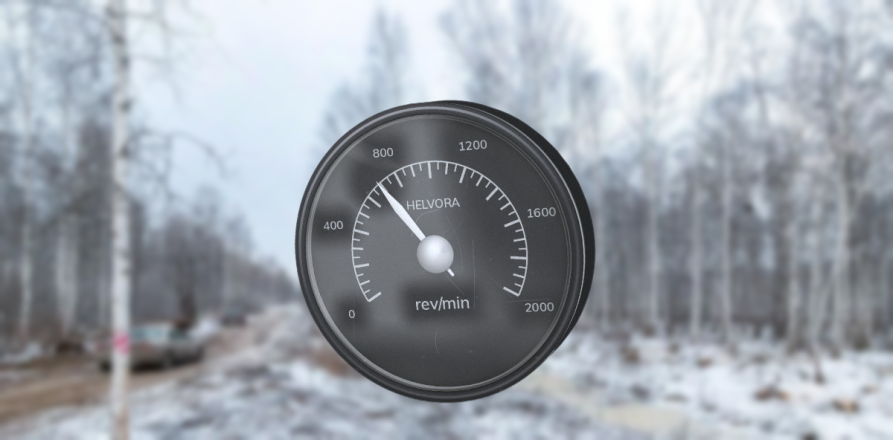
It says 700 rpm
